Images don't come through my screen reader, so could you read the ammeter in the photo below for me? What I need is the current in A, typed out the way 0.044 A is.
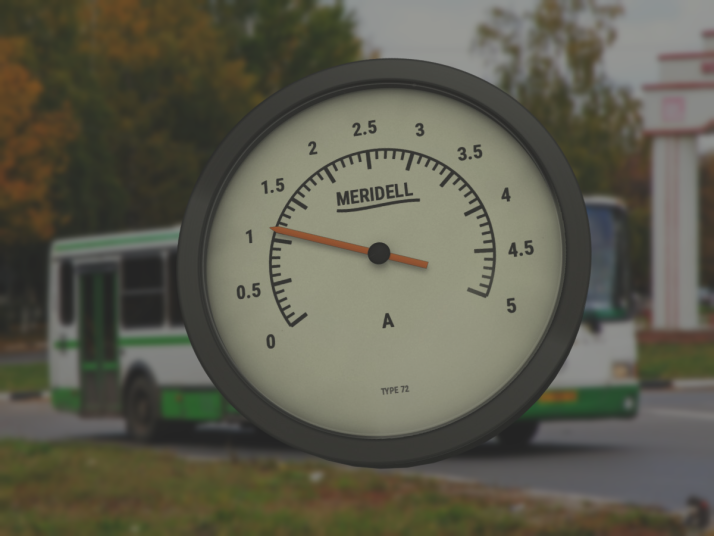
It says 1.1 A
